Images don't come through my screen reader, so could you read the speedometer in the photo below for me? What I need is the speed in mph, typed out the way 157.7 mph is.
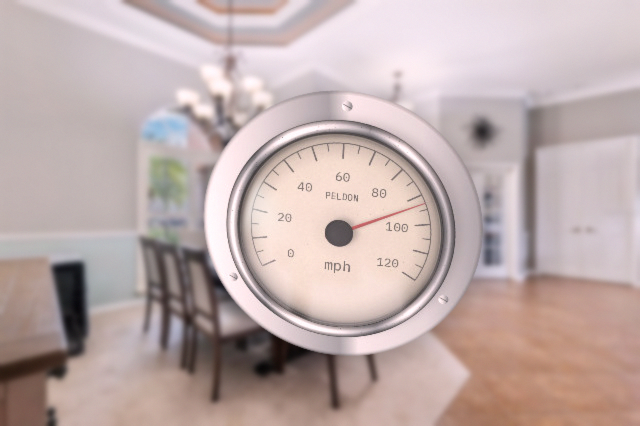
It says 92.5 mph
